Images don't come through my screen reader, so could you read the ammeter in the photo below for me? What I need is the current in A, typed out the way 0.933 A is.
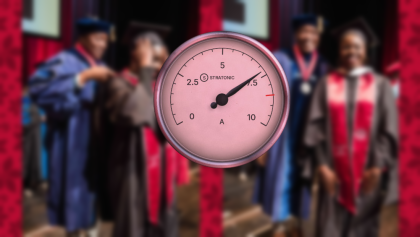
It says 7.25 A
